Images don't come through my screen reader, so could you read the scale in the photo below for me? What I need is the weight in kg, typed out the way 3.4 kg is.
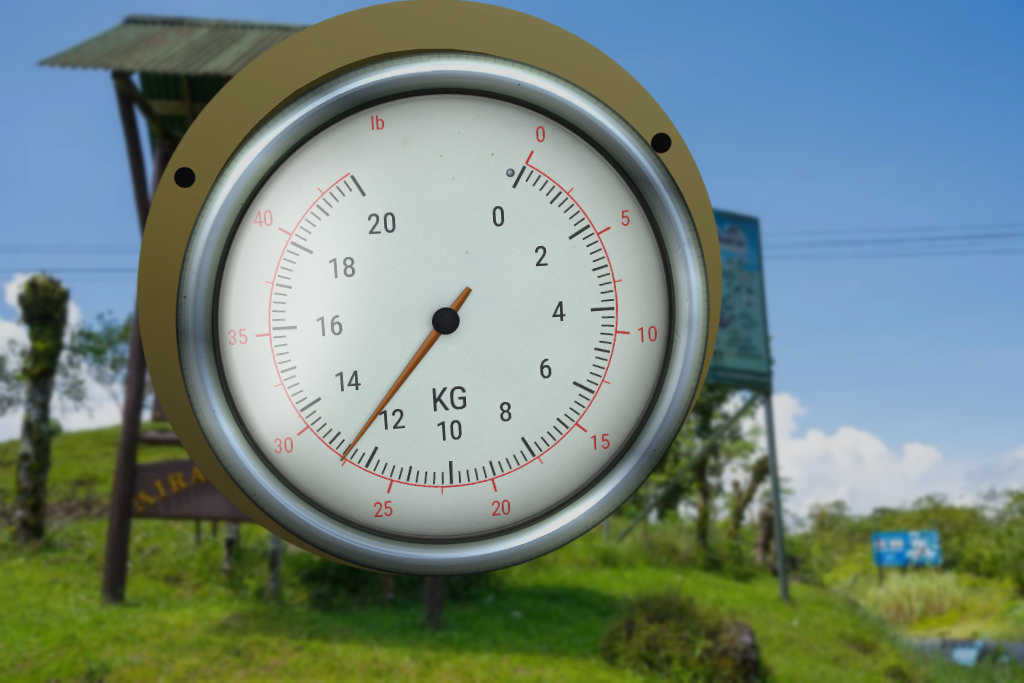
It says 12.6 kg
